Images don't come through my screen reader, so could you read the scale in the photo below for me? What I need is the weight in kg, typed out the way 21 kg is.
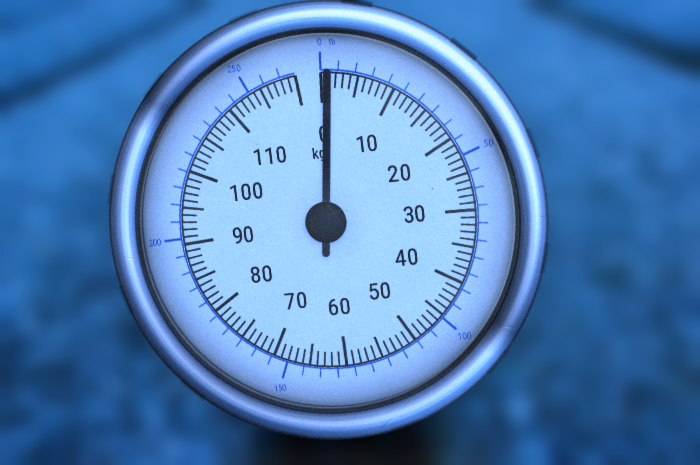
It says 1 kg
